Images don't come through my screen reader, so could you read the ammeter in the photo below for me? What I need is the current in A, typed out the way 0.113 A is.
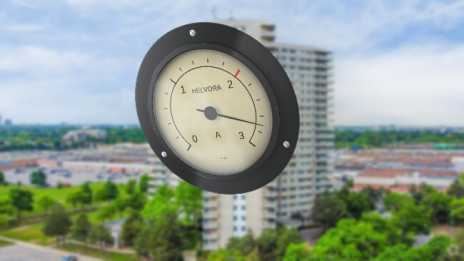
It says 2.7 A
